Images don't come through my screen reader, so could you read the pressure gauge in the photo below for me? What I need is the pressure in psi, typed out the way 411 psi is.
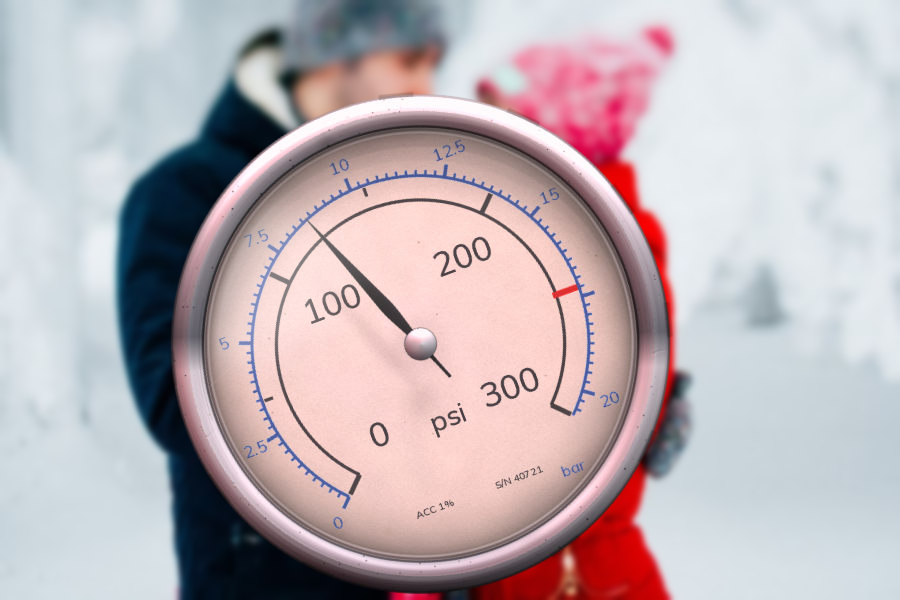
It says 125 psi
